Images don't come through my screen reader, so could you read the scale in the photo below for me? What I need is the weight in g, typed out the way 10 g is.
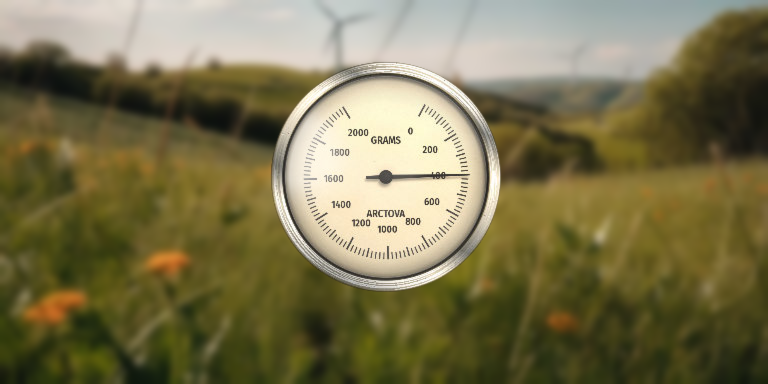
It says 400 g
